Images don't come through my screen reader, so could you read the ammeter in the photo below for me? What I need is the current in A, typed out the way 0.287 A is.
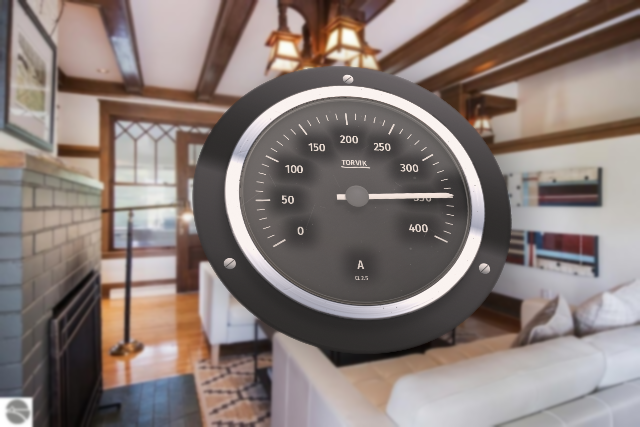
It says 350 A
